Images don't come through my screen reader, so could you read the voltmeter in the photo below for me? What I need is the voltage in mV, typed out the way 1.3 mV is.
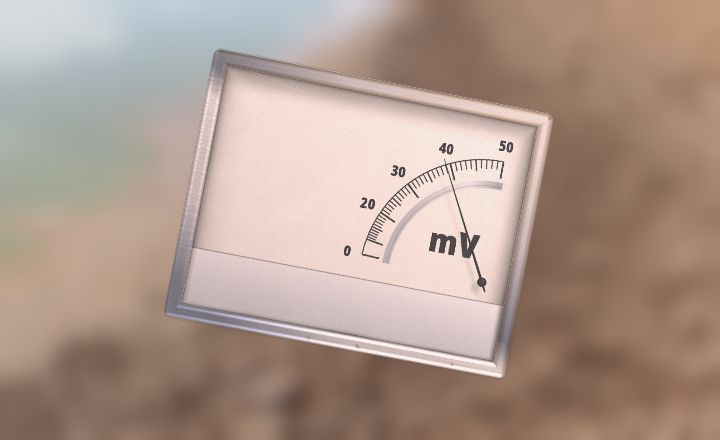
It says 39 mV
